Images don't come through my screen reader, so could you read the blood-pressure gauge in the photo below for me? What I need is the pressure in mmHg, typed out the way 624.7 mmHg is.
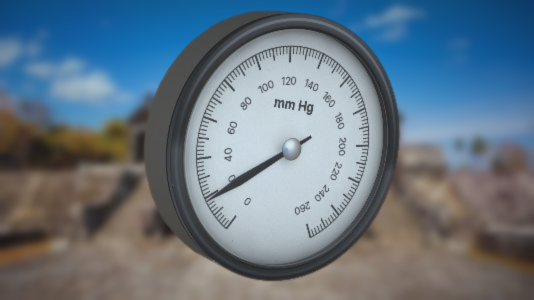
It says 20 mmHg
